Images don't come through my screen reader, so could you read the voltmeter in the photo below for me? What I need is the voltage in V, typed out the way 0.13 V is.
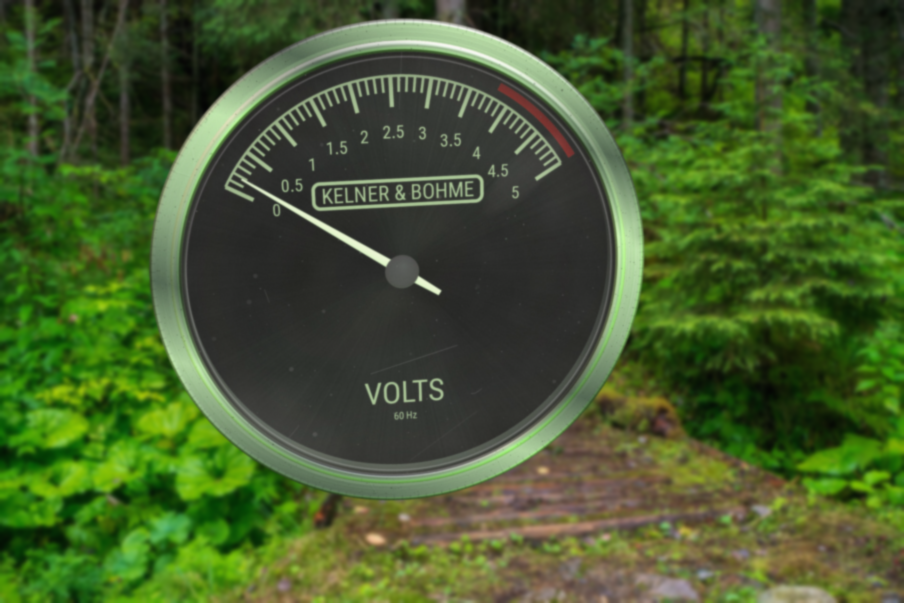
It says 0.2 V
